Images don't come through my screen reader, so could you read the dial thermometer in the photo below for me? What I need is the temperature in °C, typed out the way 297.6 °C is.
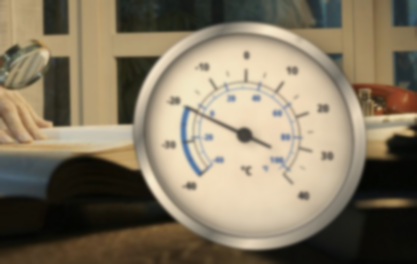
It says -20 °C
